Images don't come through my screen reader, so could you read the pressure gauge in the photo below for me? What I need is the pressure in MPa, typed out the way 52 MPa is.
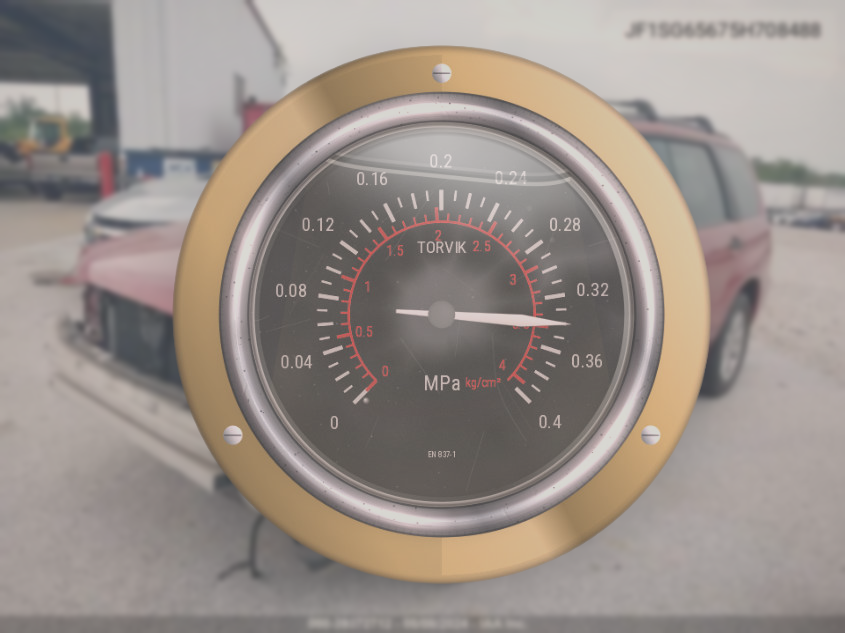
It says 0.34 MPa
